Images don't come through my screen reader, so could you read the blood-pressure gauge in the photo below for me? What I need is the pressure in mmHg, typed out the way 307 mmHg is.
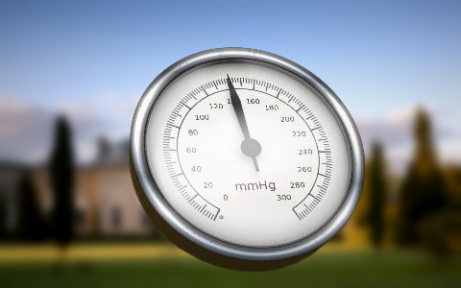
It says 140 mmHg
